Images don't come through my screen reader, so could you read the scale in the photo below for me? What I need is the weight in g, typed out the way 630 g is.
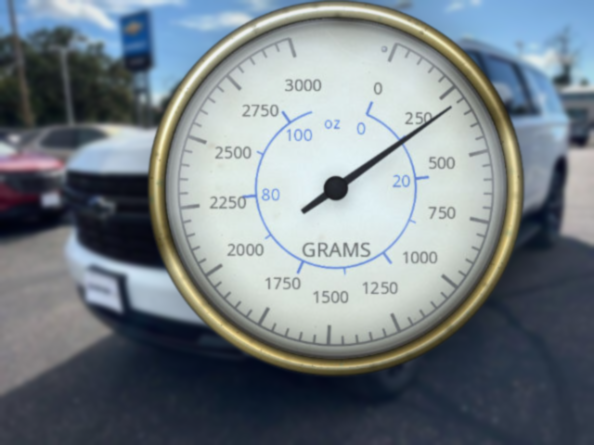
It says 300 g
